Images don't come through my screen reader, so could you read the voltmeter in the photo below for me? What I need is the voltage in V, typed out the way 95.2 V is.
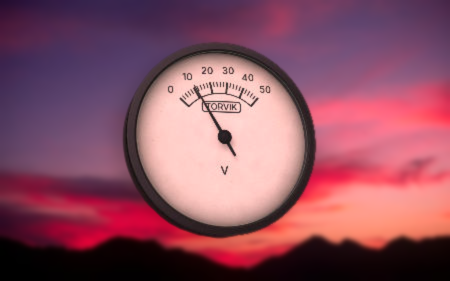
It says 10 V
